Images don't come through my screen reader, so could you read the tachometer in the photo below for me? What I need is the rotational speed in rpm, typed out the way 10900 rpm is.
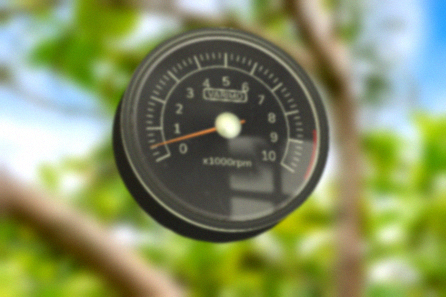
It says 400 rpm
